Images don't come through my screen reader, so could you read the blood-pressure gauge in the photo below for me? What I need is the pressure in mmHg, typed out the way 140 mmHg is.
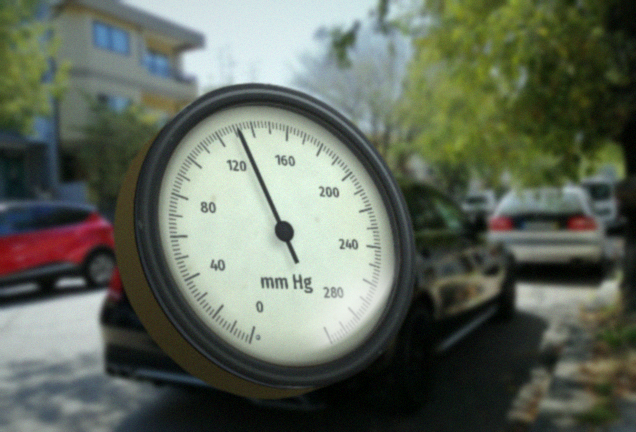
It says 130 mmHg
